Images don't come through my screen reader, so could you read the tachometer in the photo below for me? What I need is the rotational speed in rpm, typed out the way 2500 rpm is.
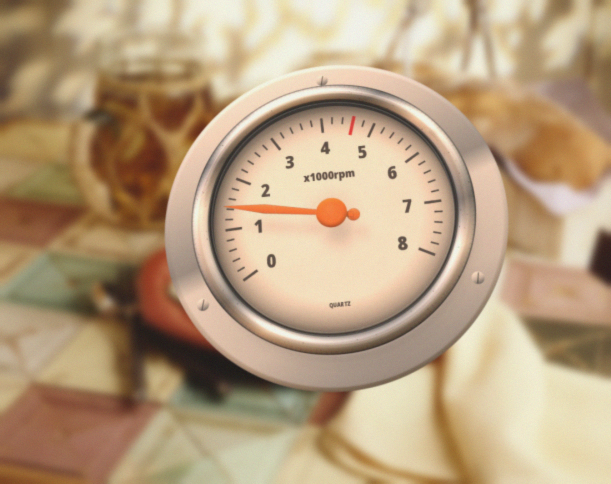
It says 1400 rpm
